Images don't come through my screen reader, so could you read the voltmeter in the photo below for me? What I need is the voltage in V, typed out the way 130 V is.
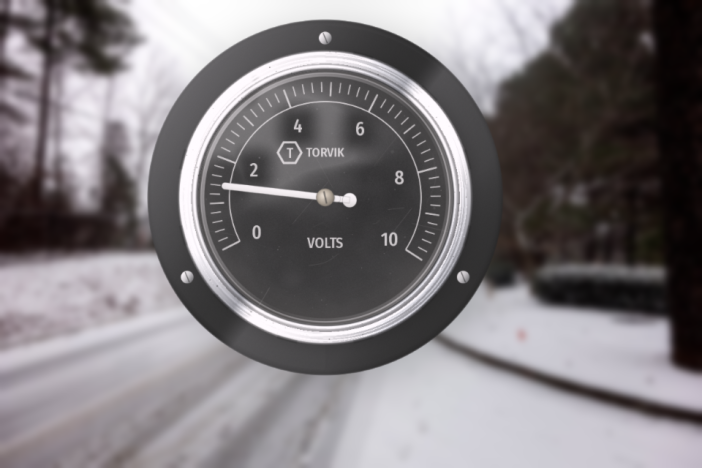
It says 1.4 V
